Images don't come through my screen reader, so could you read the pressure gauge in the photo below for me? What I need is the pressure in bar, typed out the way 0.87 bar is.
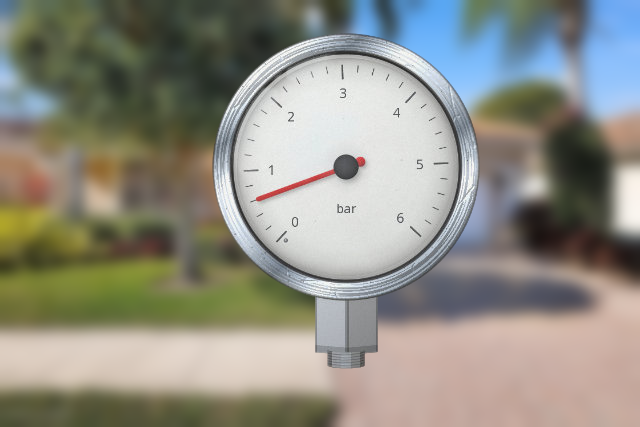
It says 0.6 bar
